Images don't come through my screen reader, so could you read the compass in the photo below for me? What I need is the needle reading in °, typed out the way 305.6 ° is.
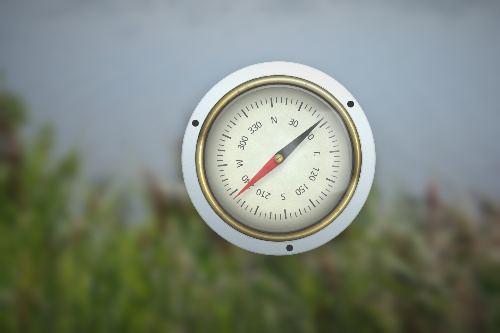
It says 235 °
